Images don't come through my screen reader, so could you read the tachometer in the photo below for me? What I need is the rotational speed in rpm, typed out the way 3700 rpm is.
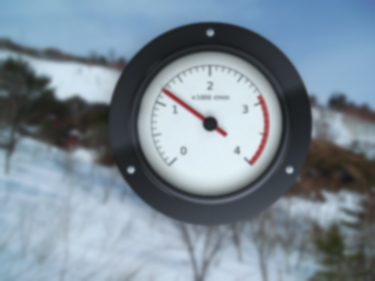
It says 1200 rpm
